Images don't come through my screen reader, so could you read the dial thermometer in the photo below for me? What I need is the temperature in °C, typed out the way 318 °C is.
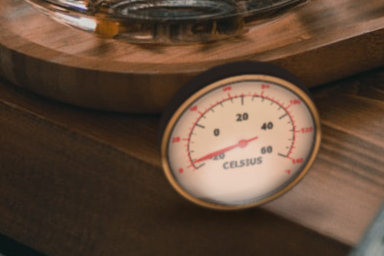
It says -16 °C
